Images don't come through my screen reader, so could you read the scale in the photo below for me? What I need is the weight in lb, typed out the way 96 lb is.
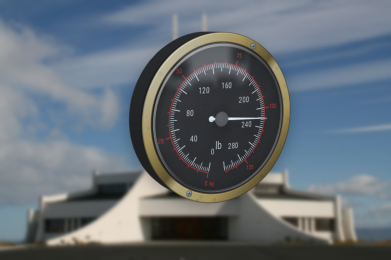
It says 230 lb
